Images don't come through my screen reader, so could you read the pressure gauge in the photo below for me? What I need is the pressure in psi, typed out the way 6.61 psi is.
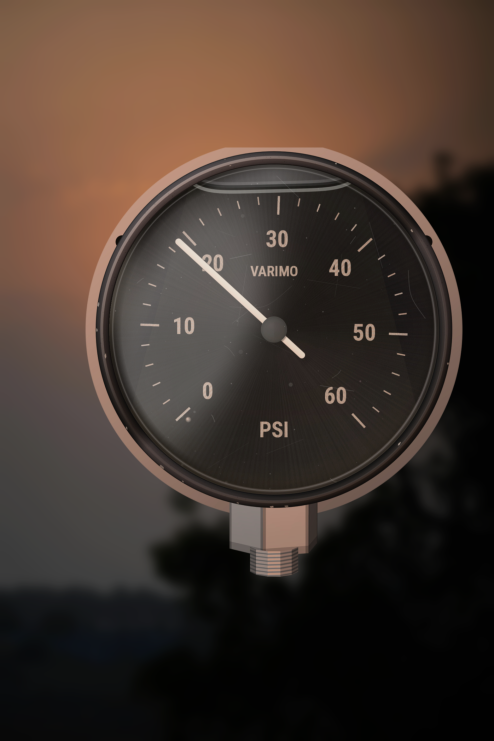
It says 19 psi
